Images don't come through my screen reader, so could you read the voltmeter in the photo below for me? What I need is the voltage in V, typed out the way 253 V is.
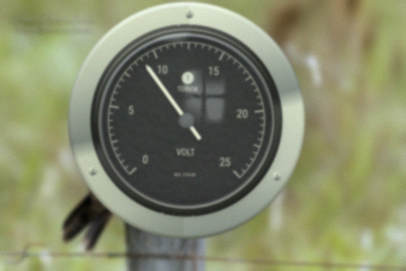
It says 9 V
